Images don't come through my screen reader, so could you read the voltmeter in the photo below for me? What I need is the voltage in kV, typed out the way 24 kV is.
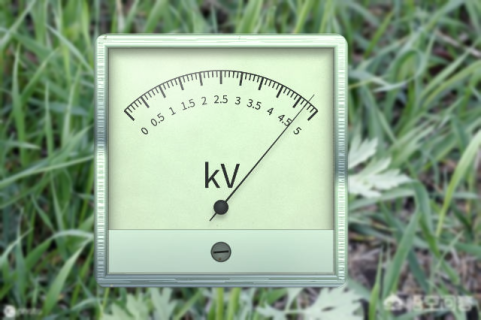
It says 4.7 kV
